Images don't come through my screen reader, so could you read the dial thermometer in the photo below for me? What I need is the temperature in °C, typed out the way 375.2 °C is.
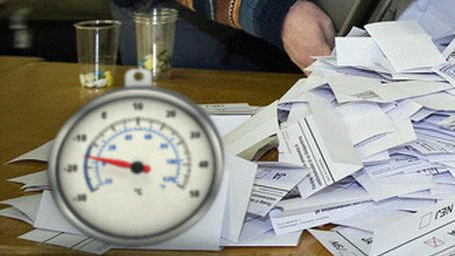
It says -15 °C
